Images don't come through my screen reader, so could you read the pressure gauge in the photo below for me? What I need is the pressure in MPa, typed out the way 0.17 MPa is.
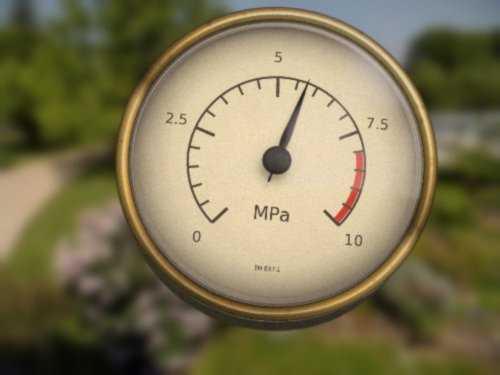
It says 5.75 MPa
